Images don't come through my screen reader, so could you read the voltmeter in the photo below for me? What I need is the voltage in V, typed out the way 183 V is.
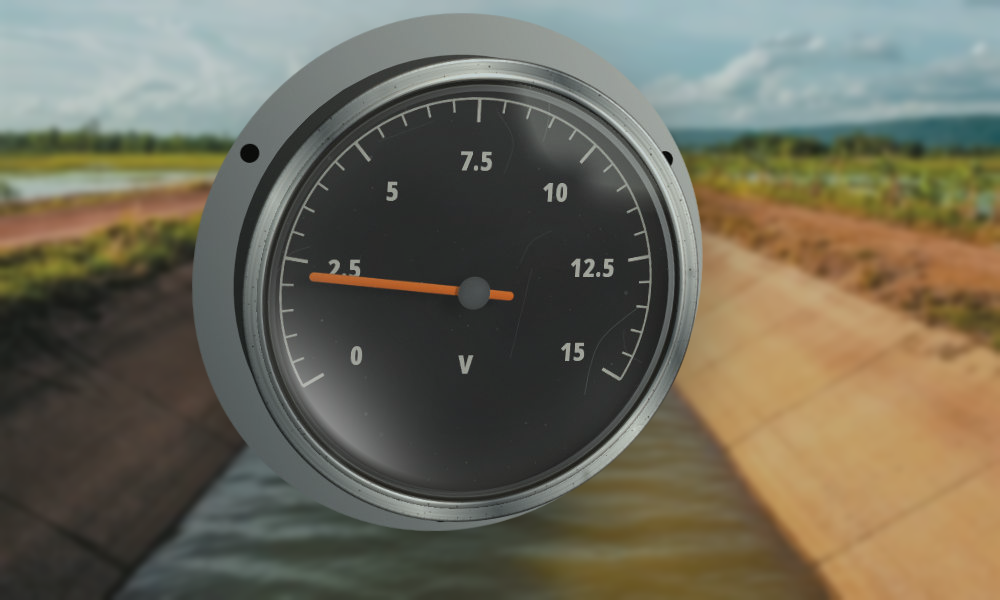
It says 2.25 V
